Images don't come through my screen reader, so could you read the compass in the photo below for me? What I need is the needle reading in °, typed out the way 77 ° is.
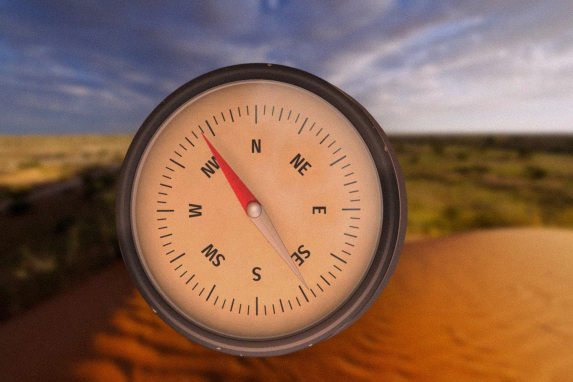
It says 325 °
